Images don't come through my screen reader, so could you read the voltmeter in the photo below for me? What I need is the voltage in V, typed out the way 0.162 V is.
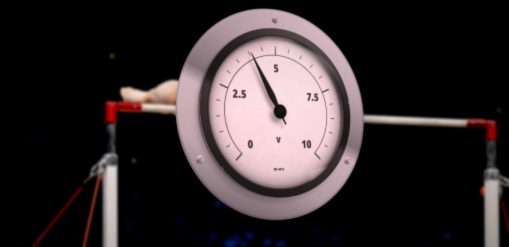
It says 4 V
